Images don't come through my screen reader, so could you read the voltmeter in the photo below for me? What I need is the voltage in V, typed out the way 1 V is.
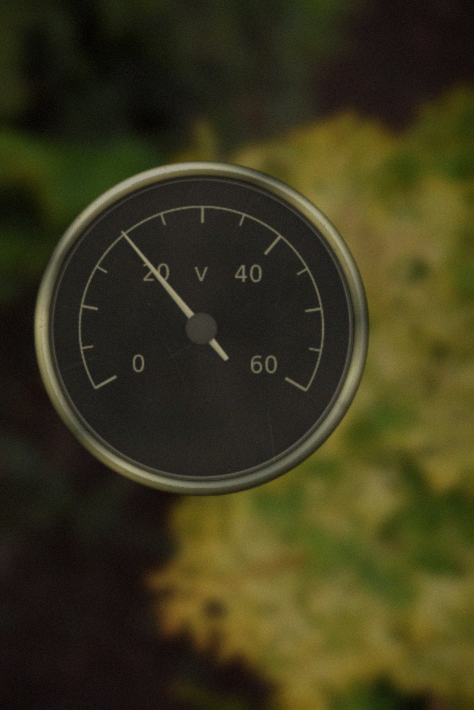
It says 20 V
